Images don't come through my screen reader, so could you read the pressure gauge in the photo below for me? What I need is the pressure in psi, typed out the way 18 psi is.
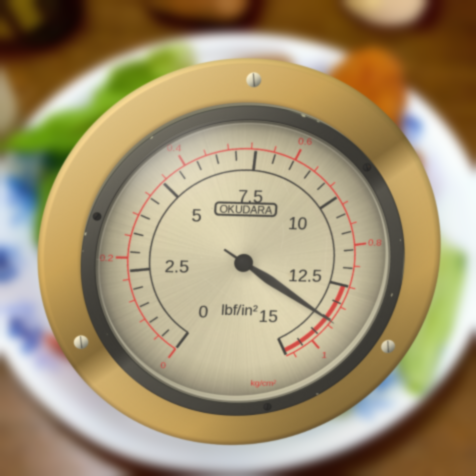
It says 13.5 psi
